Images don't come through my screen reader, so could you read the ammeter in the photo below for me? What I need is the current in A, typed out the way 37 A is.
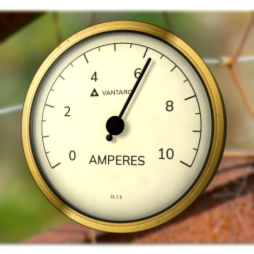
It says 6.25 A
